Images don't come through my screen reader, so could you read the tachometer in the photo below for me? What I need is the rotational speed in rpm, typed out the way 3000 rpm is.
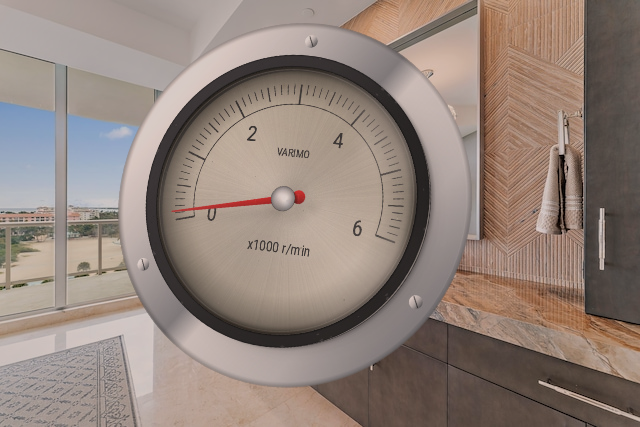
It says 100 rpm
